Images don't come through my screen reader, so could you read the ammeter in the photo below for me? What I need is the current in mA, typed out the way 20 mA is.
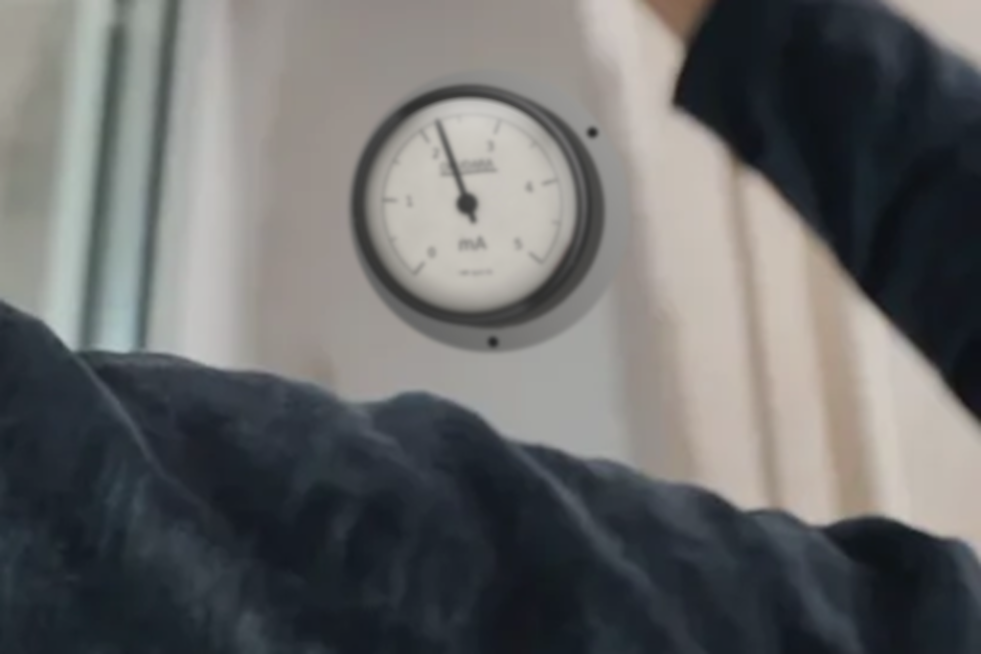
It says 2.25 mA
